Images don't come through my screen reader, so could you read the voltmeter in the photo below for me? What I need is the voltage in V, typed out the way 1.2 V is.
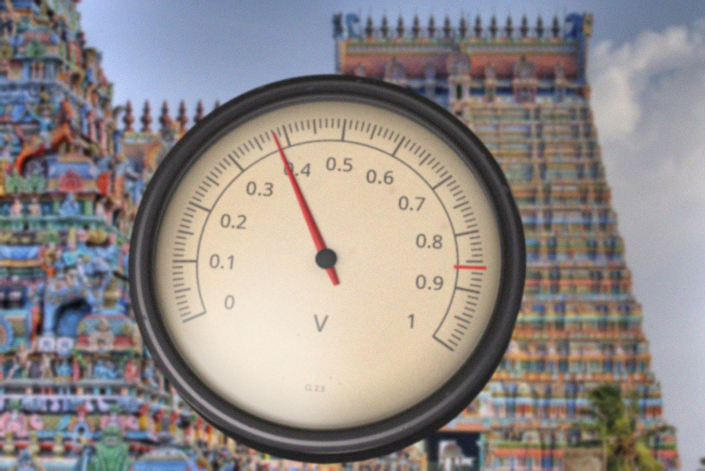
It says 0.38 V
